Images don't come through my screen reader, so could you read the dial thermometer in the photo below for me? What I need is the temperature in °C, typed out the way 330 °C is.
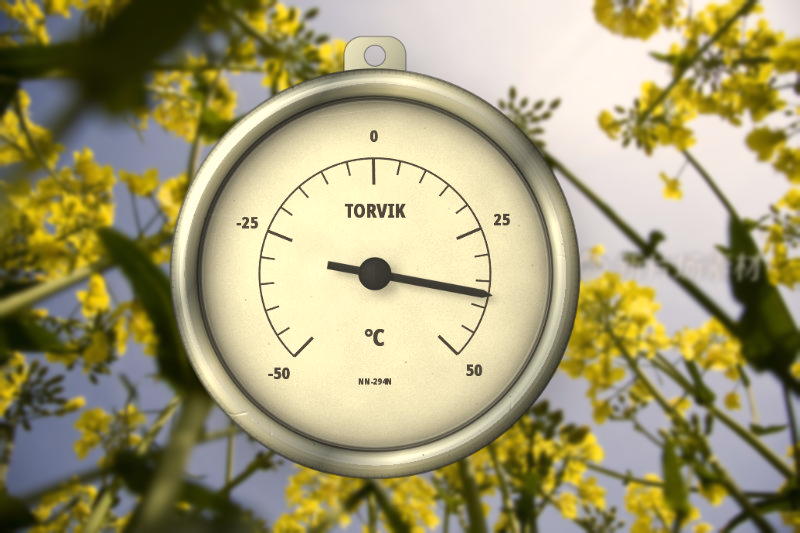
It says 37.5 °C
